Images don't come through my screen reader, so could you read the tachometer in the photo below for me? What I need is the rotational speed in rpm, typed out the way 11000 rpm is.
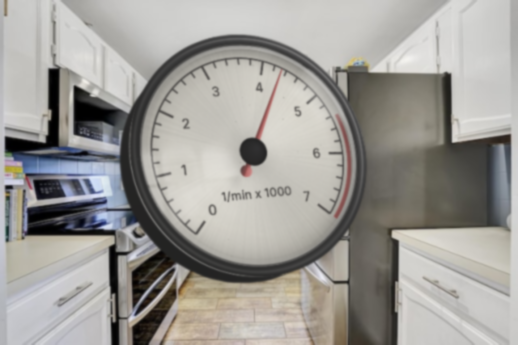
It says 4300 rpm
